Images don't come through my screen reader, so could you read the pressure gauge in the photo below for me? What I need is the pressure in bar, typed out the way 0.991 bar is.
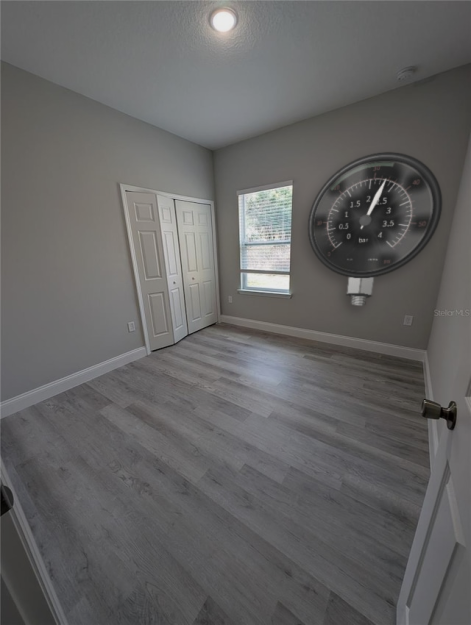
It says 2.3 bar
